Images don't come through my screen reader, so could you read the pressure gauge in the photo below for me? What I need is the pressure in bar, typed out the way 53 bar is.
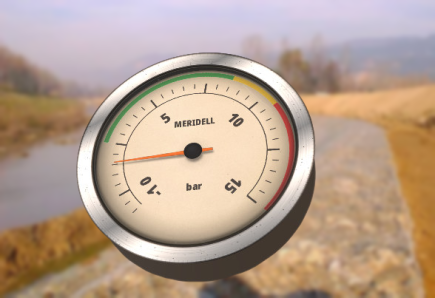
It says 1.5 bar
